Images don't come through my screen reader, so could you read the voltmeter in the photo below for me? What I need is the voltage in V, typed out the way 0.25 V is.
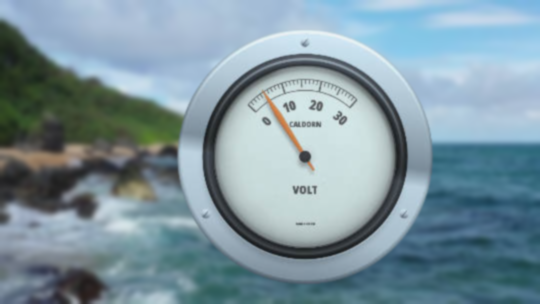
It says 5 V
